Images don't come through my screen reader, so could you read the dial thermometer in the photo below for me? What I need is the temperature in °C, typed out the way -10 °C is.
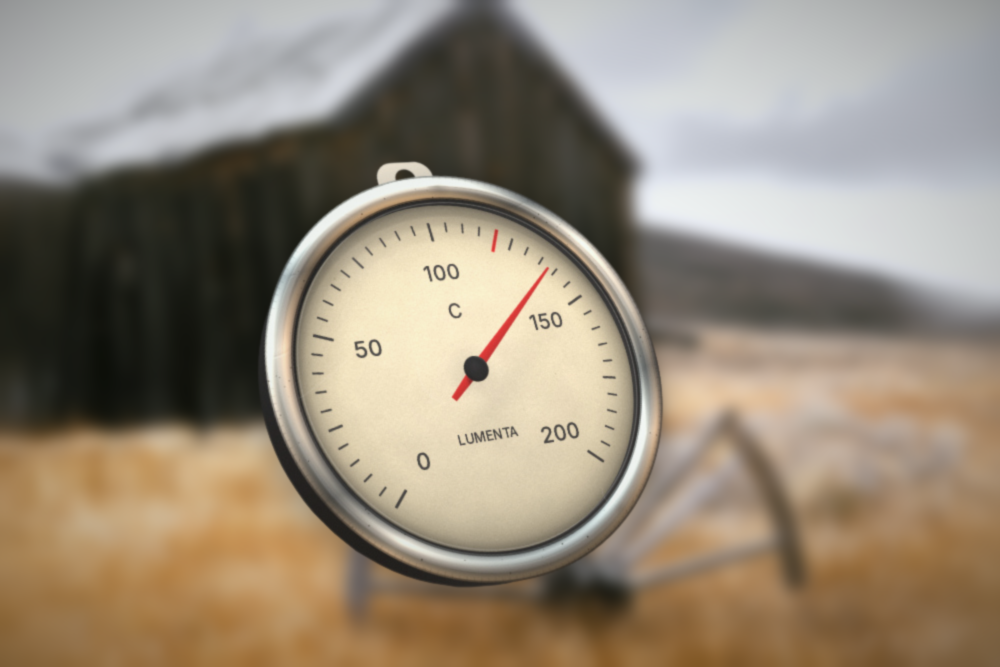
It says 137.5 °C
